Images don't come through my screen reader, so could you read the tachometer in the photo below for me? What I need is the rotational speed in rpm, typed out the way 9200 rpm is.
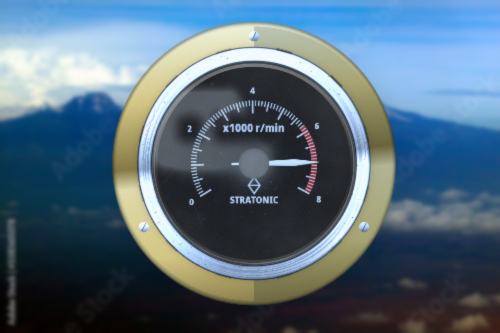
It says 7000 rpm
